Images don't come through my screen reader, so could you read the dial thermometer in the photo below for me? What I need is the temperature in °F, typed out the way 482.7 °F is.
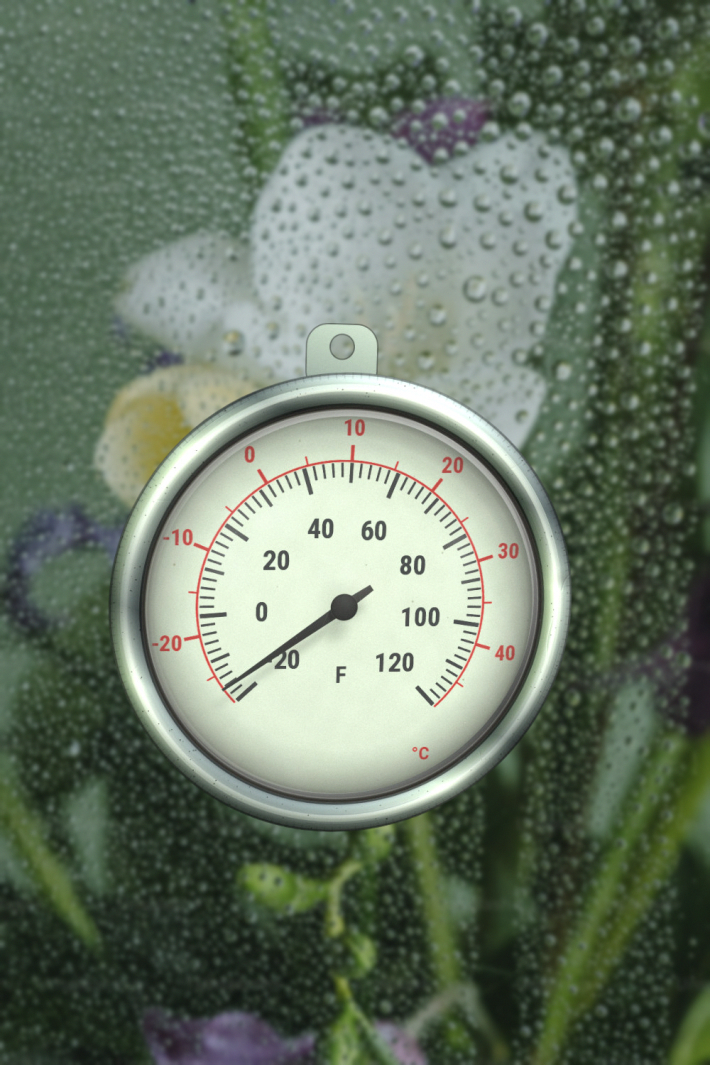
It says -16 °F
